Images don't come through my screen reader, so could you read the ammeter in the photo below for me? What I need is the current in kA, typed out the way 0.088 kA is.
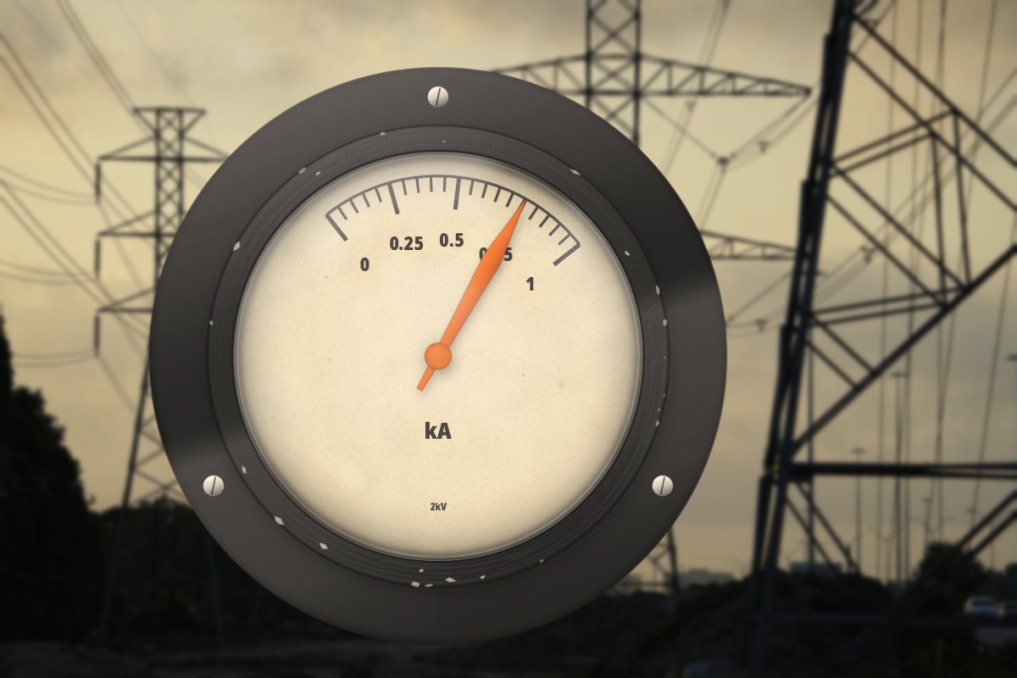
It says 0.75 kA
